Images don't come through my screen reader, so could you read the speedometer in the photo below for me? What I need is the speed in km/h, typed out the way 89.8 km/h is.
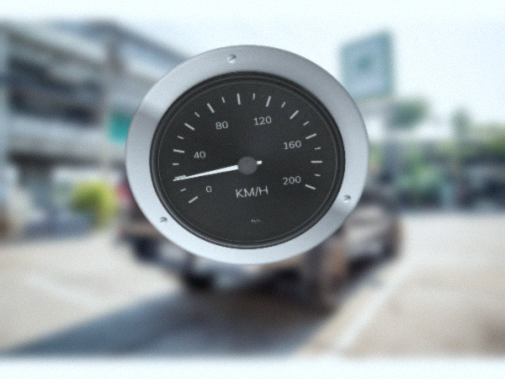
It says 20 km/h
